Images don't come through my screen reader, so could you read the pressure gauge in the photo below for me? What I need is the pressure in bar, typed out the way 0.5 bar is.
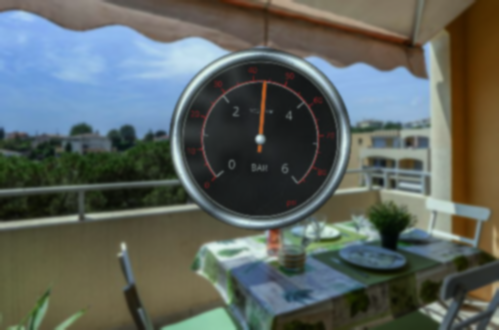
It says 3 bar
